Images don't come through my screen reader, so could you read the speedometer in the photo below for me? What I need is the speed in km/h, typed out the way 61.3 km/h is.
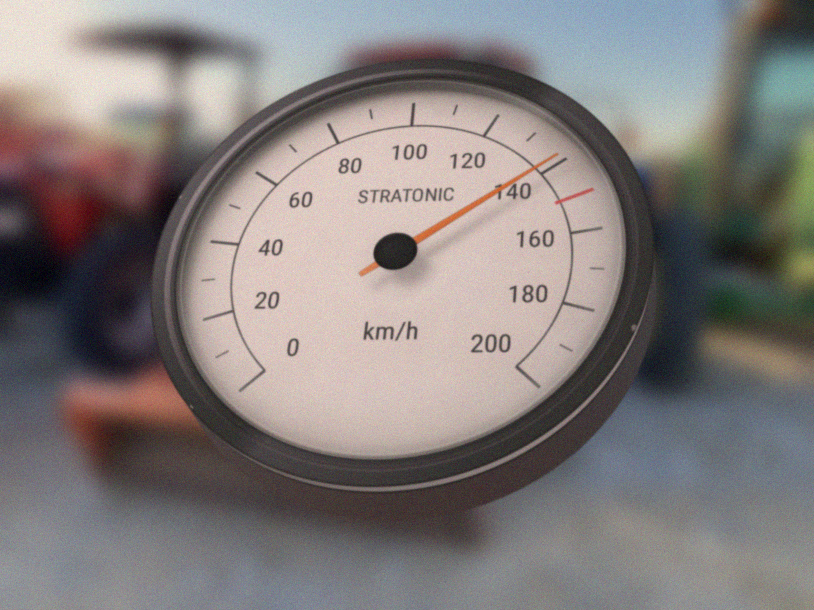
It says 140 km/h
